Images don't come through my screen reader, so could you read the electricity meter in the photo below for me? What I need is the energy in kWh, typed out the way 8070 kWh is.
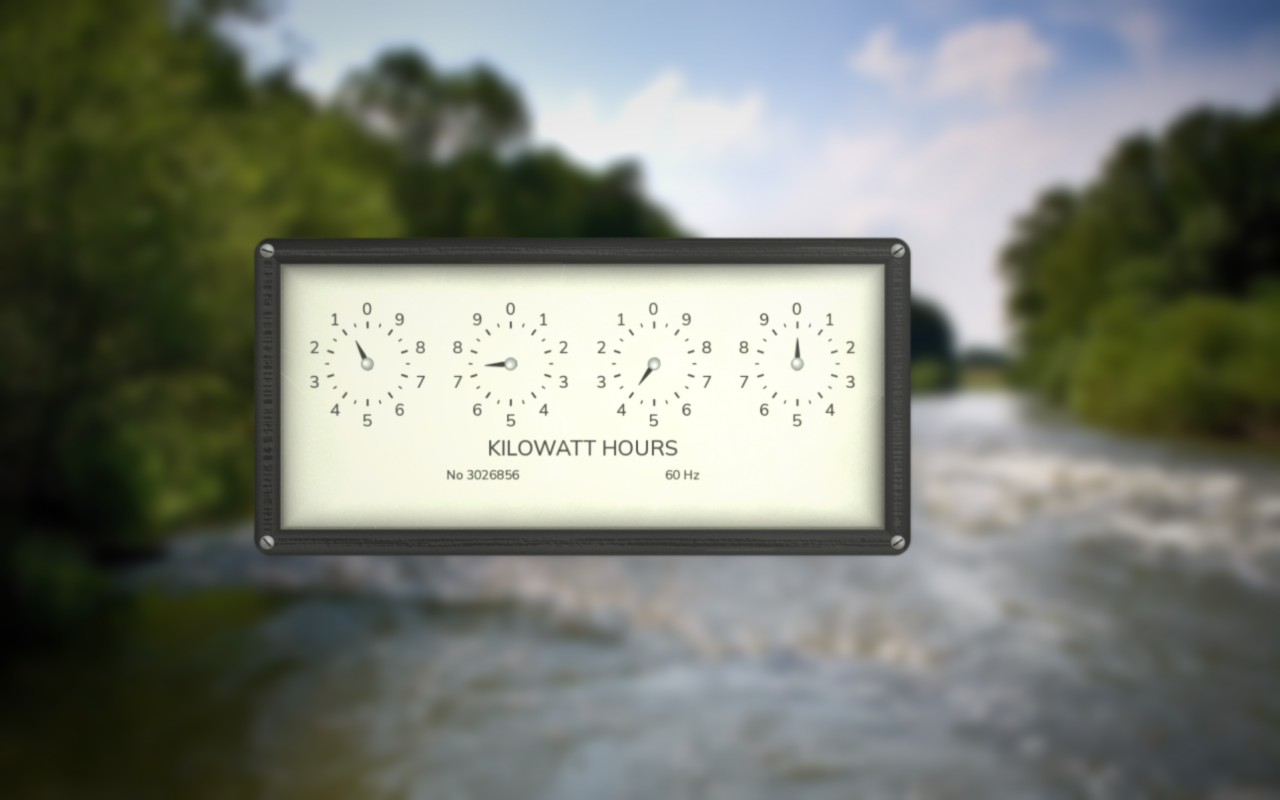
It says 740 kWh
